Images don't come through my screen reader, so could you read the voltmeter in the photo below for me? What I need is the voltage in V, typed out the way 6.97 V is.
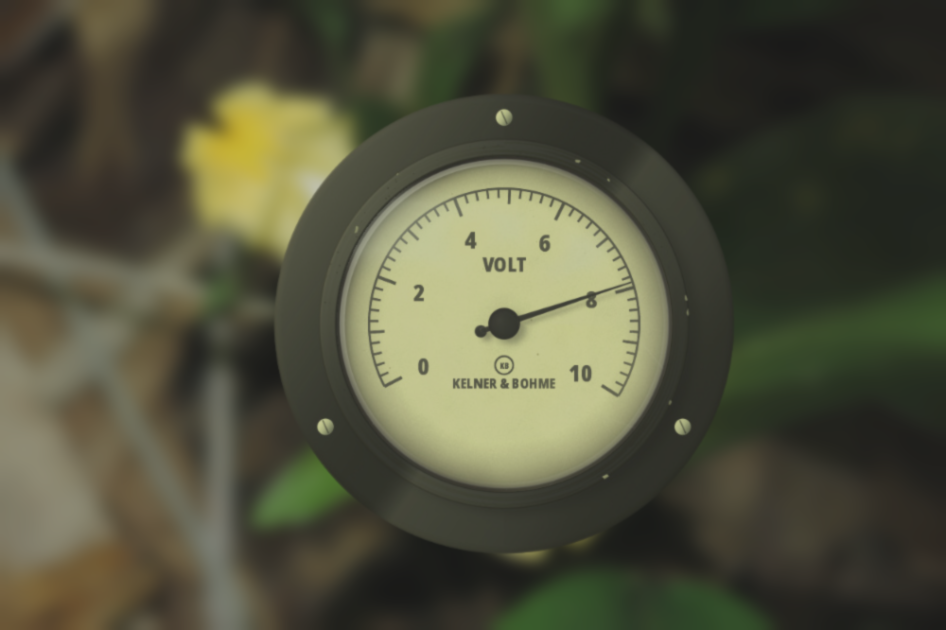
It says 7.9 V
